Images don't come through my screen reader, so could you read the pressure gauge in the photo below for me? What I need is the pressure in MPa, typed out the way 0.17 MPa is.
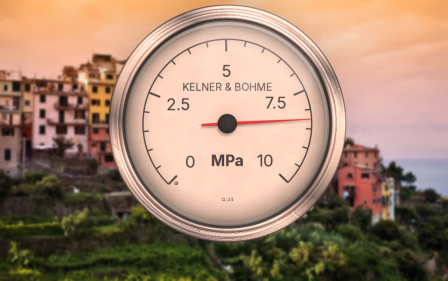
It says 8.25 MPa
